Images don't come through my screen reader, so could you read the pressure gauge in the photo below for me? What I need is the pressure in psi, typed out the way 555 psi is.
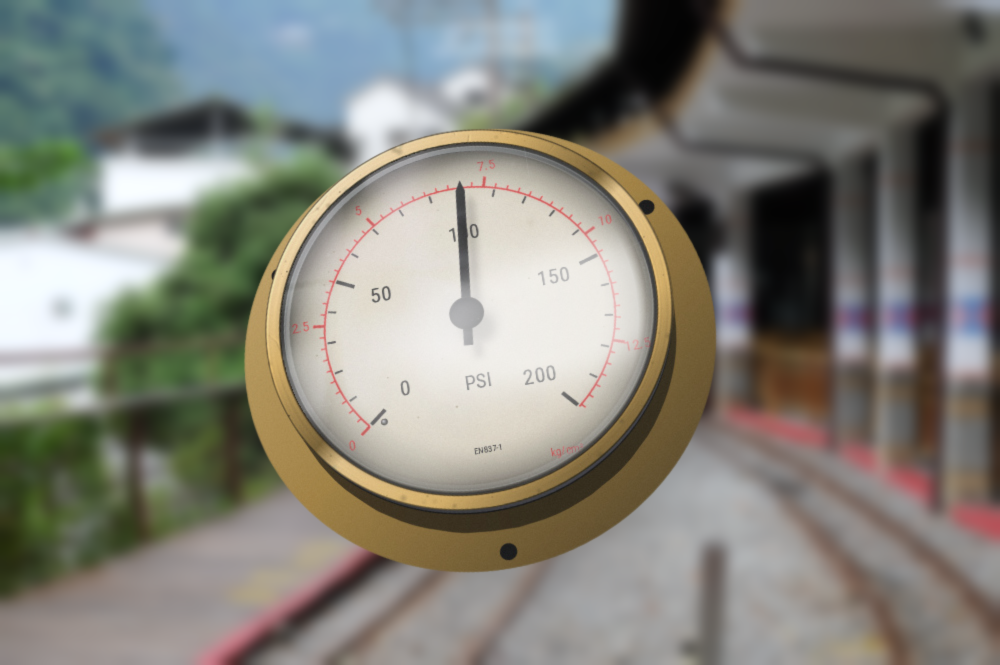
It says 100 psi
